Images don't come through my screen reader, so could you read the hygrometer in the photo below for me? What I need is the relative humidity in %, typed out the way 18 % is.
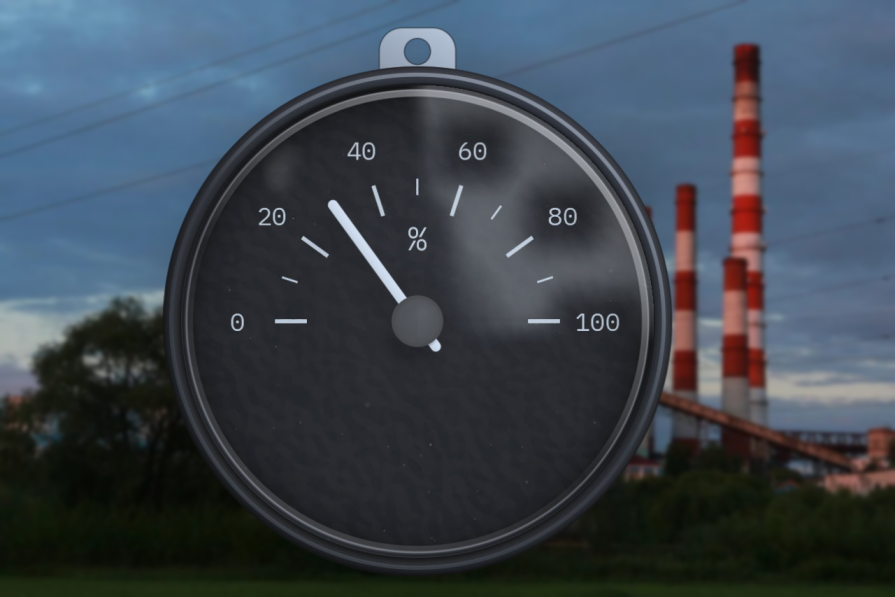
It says 30 %
